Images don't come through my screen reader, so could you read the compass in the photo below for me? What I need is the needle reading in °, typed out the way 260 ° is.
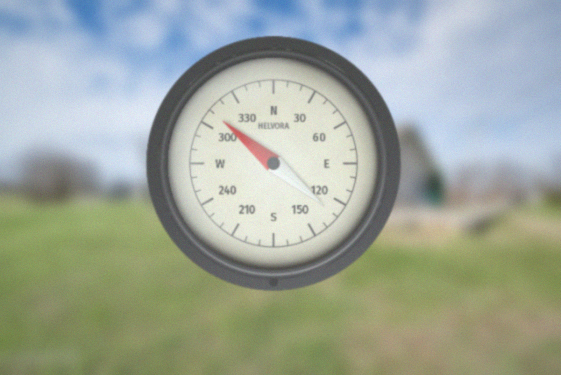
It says 310 °
